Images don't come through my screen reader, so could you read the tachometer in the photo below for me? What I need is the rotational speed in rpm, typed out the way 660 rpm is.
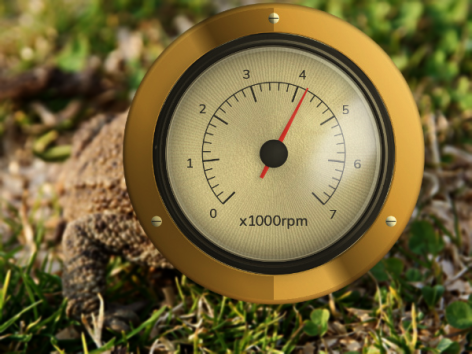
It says 4200 rpm
